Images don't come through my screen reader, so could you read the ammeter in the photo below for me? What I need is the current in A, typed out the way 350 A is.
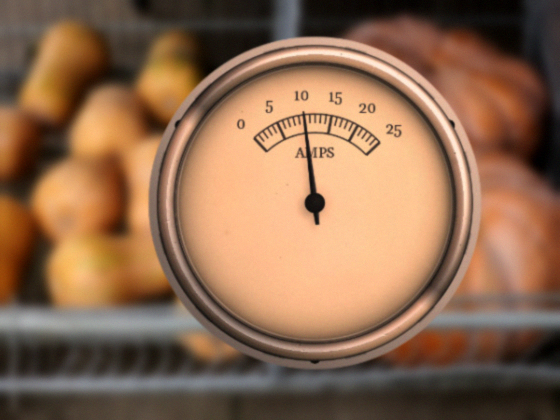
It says 10 A
